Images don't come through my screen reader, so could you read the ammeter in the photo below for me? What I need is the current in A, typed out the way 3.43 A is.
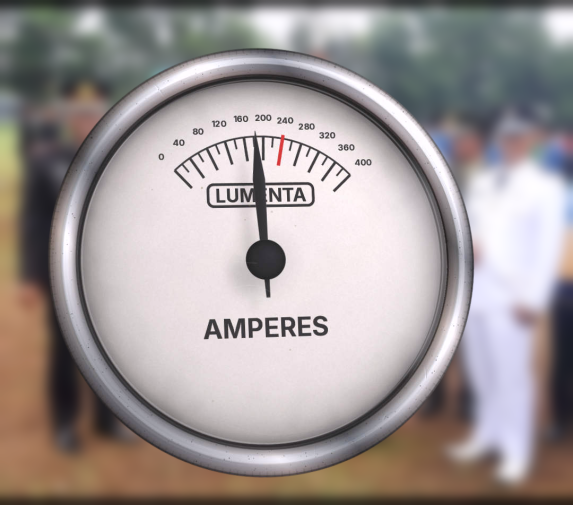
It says 180 A
